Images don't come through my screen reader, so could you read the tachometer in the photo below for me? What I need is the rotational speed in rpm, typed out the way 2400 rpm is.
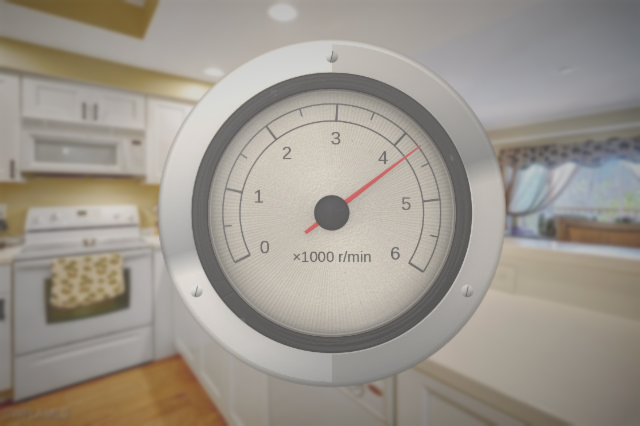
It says 4250 rpm
